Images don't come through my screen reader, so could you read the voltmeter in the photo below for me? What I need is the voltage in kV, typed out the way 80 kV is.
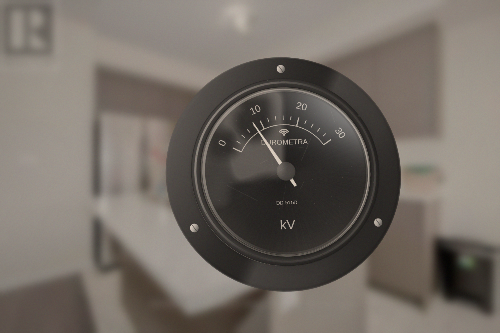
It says 8 kV
